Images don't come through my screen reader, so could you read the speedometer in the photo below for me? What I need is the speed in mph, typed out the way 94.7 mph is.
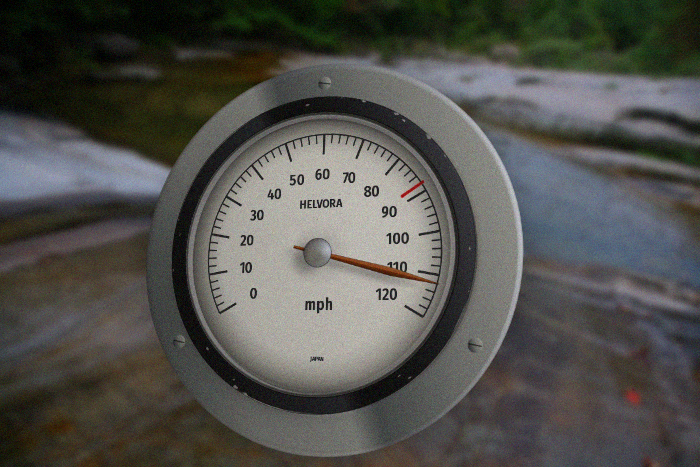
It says 112 mph
